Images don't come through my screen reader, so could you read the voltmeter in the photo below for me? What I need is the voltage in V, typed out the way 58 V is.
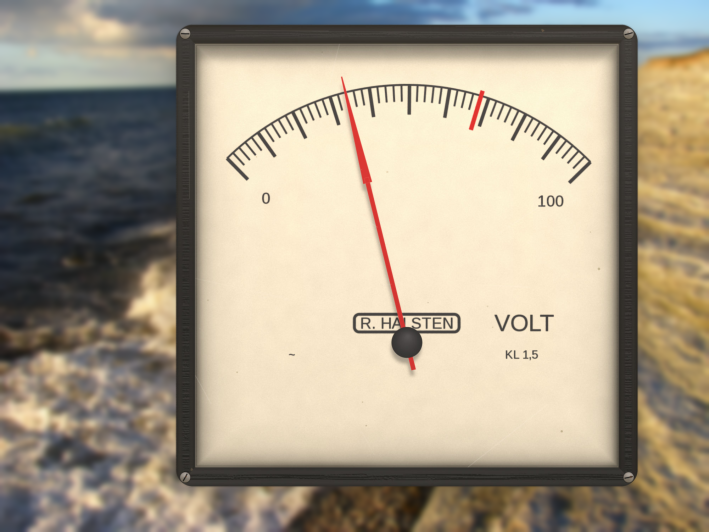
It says 34 V
